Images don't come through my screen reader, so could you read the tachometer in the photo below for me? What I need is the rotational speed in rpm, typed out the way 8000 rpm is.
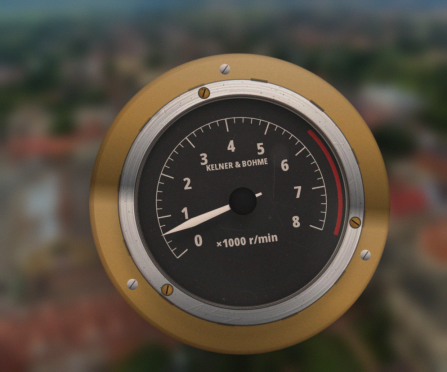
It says 600 rpm
